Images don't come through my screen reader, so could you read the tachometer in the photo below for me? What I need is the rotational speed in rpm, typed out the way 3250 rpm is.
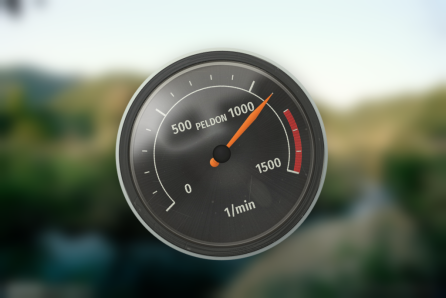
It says 1100 rpm
